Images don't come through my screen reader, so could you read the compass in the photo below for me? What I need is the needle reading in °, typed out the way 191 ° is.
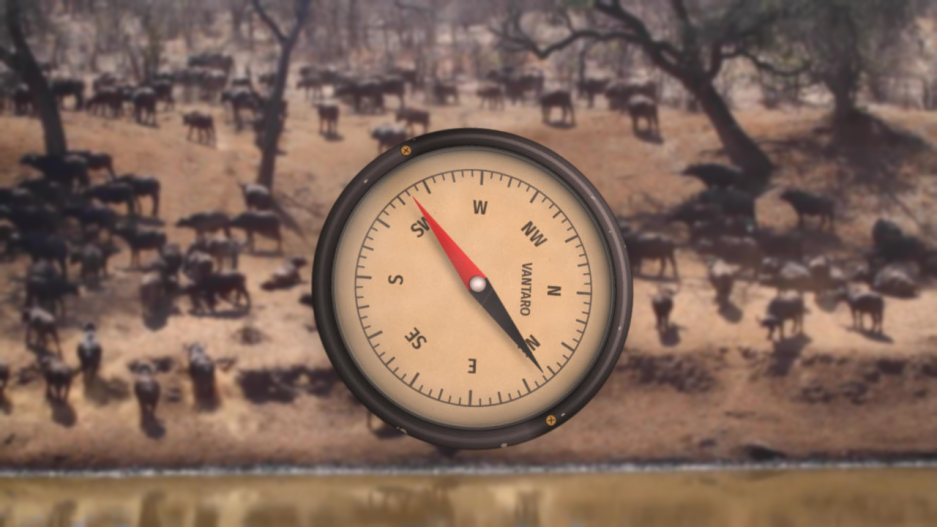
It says 230 °
